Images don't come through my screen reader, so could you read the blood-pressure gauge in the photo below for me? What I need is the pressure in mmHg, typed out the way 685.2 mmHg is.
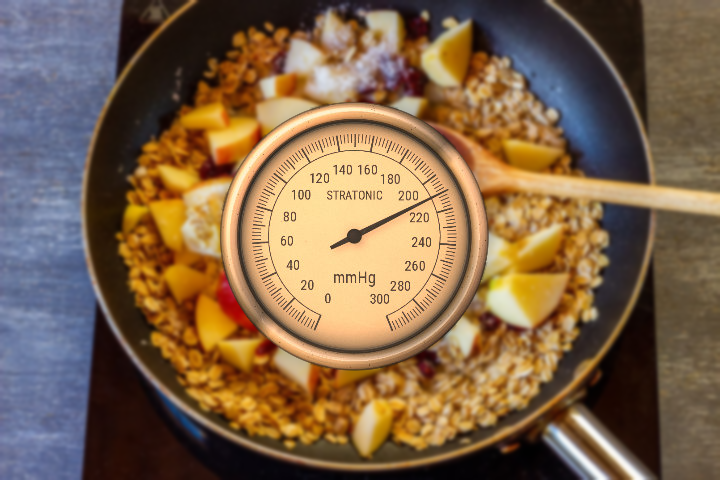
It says 210 mmHg
